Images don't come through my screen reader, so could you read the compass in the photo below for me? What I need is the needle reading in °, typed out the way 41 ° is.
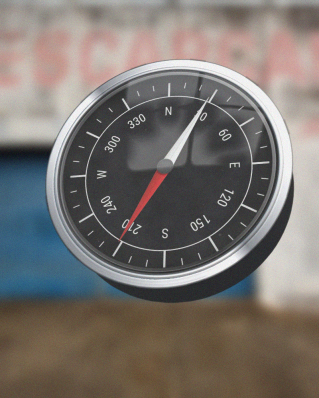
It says 210 °
